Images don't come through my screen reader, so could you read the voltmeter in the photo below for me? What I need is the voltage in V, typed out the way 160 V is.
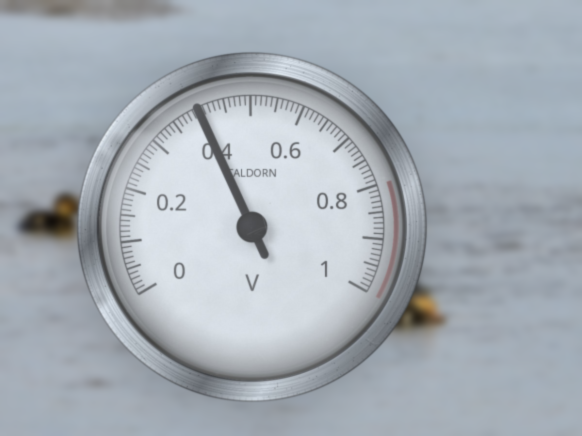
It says 0.4 V
